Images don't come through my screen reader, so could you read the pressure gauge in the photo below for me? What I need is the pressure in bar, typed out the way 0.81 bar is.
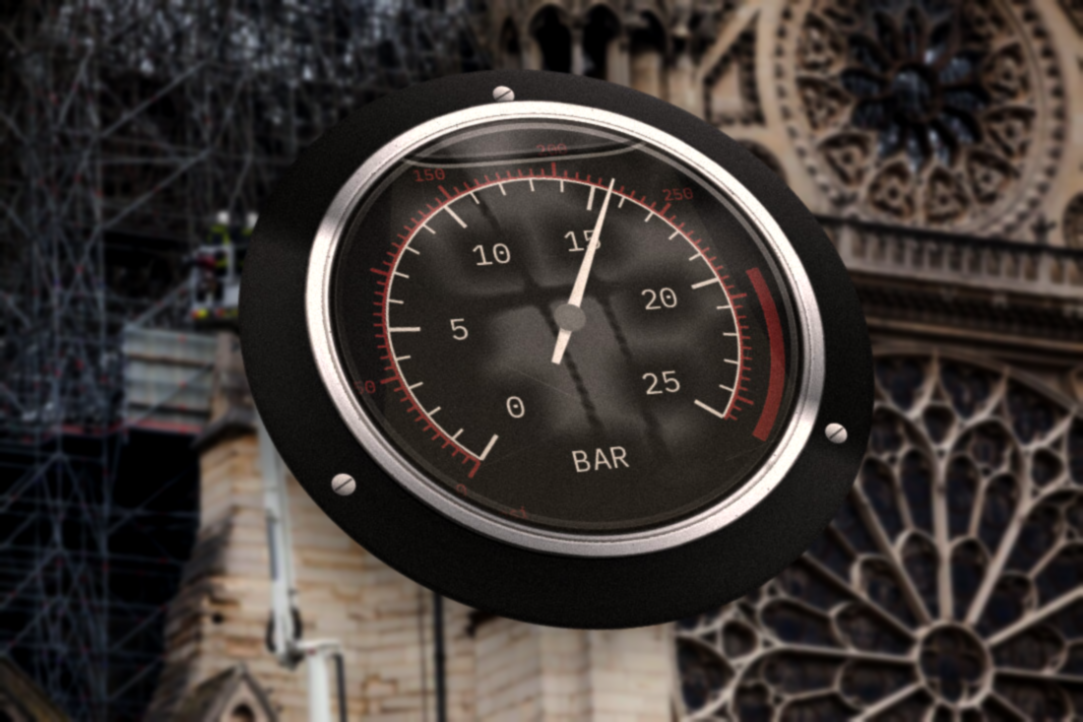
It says 15.5 bar
